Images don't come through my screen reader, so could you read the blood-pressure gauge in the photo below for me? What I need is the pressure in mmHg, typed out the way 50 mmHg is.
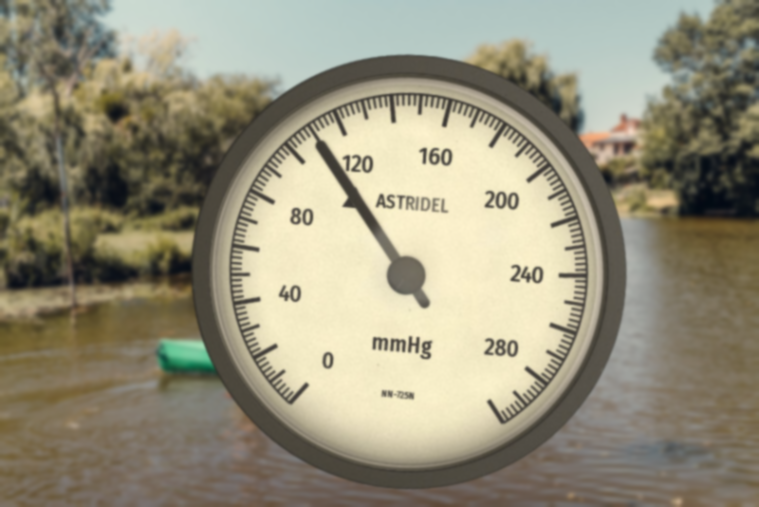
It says 110 mmHg
